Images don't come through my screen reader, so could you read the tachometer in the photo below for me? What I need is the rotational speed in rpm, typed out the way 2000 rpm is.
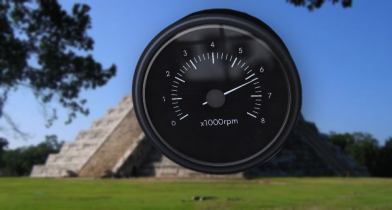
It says 6200 rpm
